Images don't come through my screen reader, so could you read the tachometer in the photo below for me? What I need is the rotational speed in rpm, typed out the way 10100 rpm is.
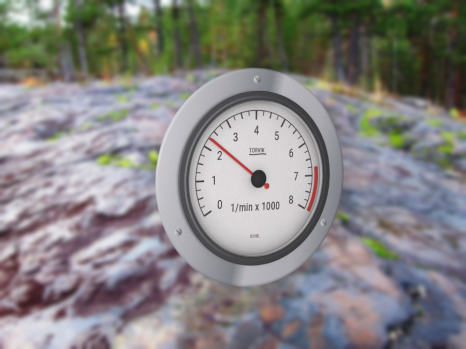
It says 2250 rpm
